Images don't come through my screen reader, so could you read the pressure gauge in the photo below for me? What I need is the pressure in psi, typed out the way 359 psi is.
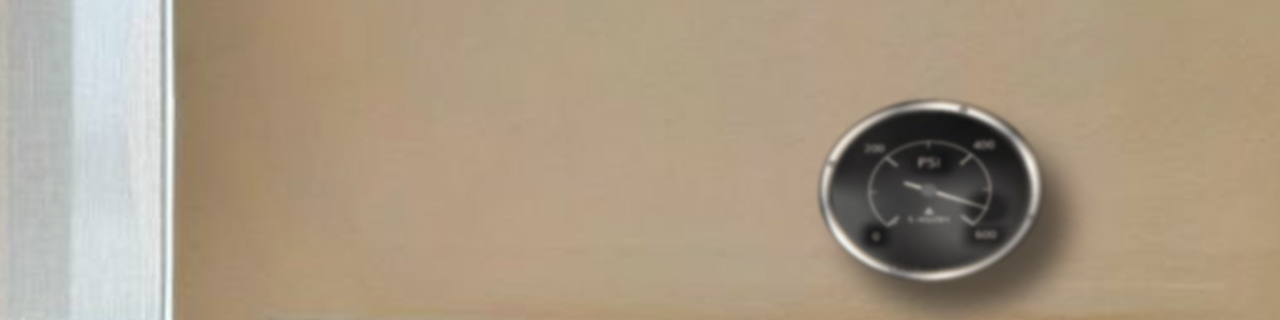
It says 550 psi
